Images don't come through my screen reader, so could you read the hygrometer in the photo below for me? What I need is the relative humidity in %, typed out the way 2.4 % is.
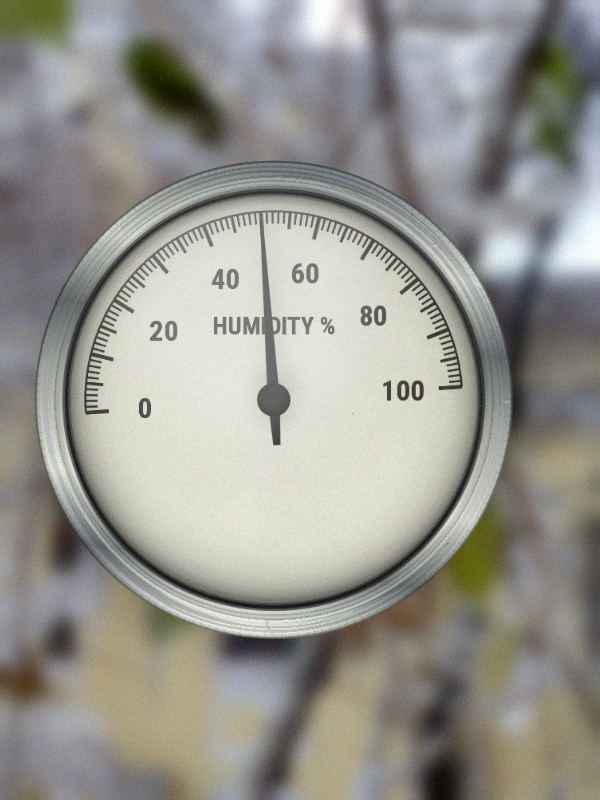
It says 50 %
